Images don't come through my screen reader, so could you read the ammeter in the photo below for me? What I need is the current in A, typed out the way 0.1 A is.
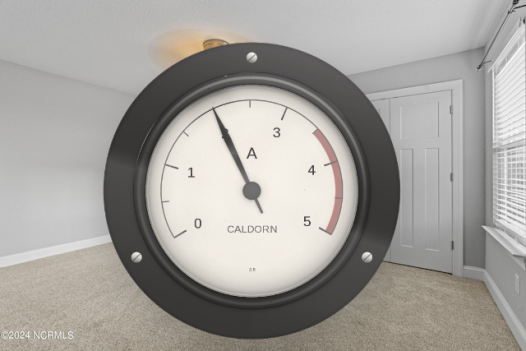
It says 2 A
